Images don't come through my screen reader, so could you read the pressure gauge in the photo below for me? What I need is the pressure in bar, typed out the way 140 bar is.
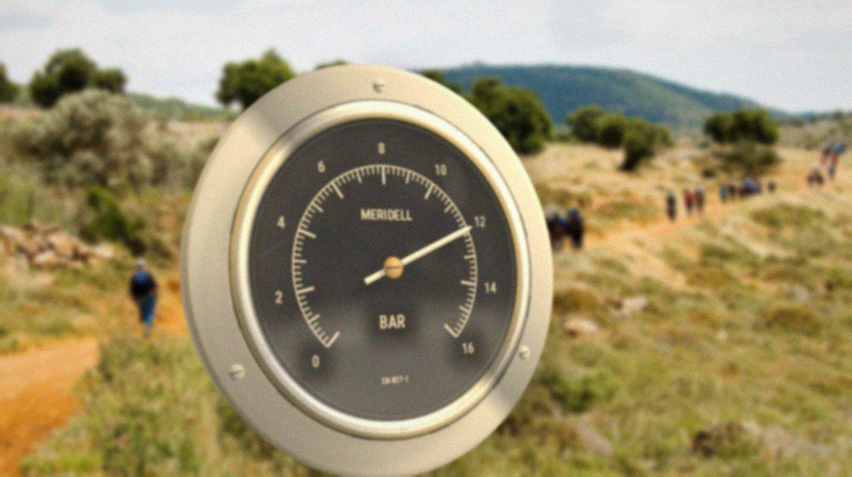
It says 12 bar
